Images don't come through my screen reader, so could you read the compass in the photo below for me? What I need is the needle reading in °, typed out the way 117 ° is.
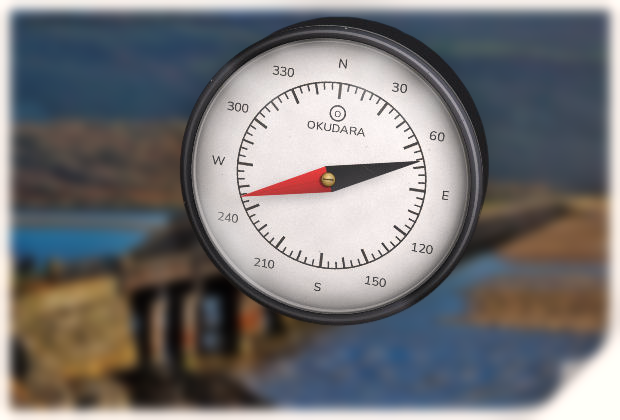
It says 250 °
